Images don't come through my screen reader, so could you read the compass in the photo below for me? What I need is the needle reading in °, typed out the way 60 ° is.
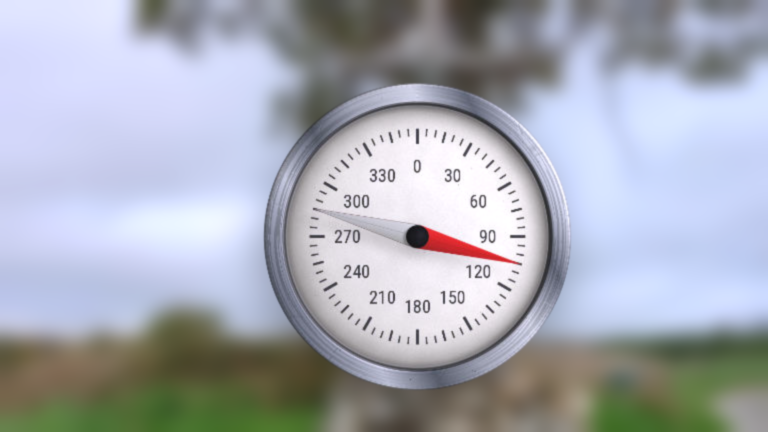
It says 105 °
